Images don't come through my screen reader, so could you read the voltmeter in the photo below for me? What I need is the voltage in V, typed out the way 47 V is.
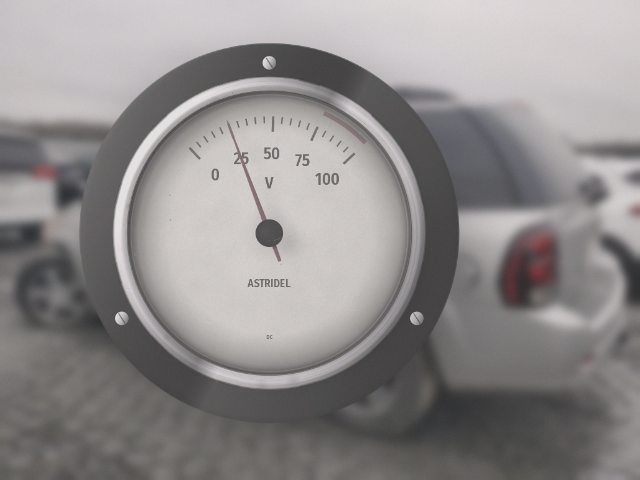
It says 25 V
